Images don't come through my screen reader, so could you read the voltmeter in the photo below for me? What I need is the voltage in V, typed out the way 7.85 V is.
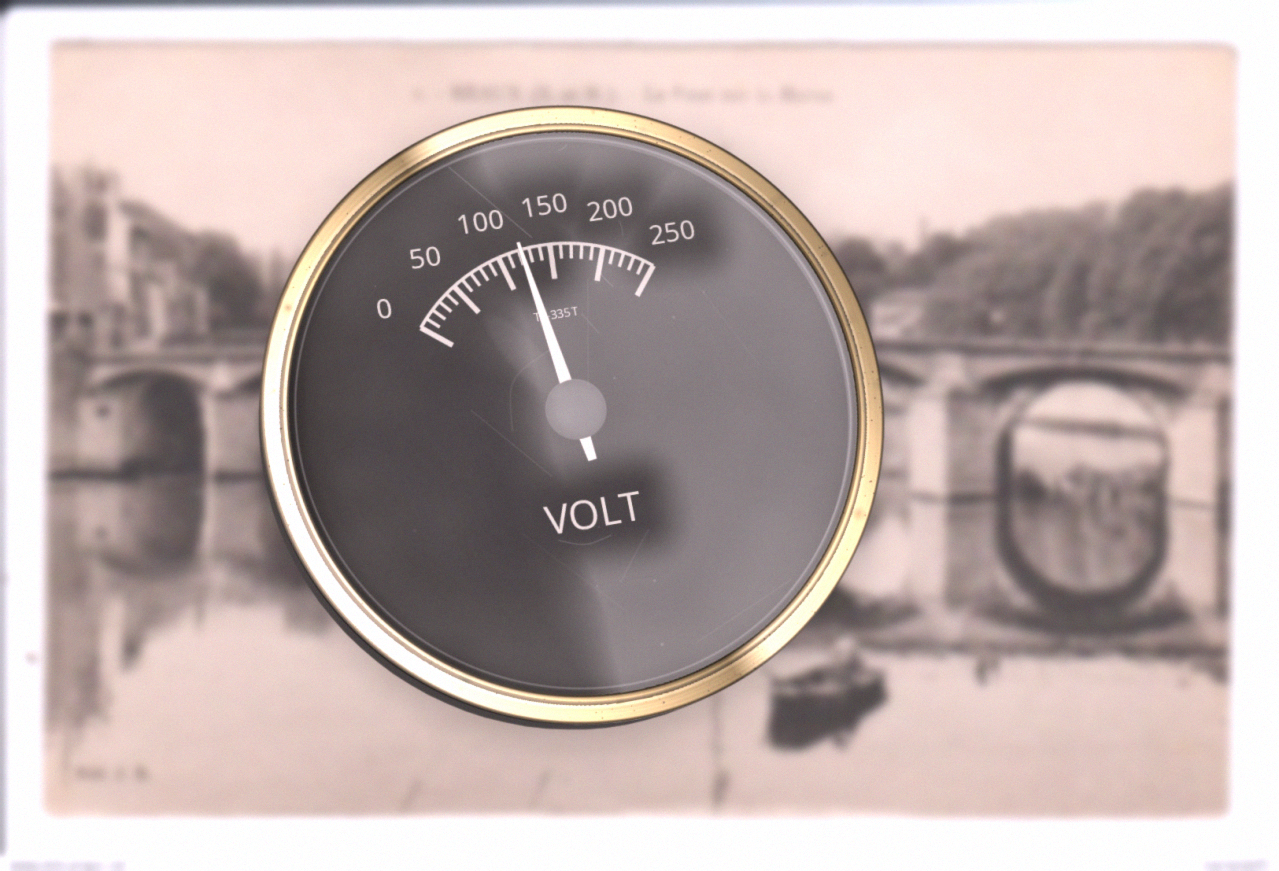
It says 120 V
